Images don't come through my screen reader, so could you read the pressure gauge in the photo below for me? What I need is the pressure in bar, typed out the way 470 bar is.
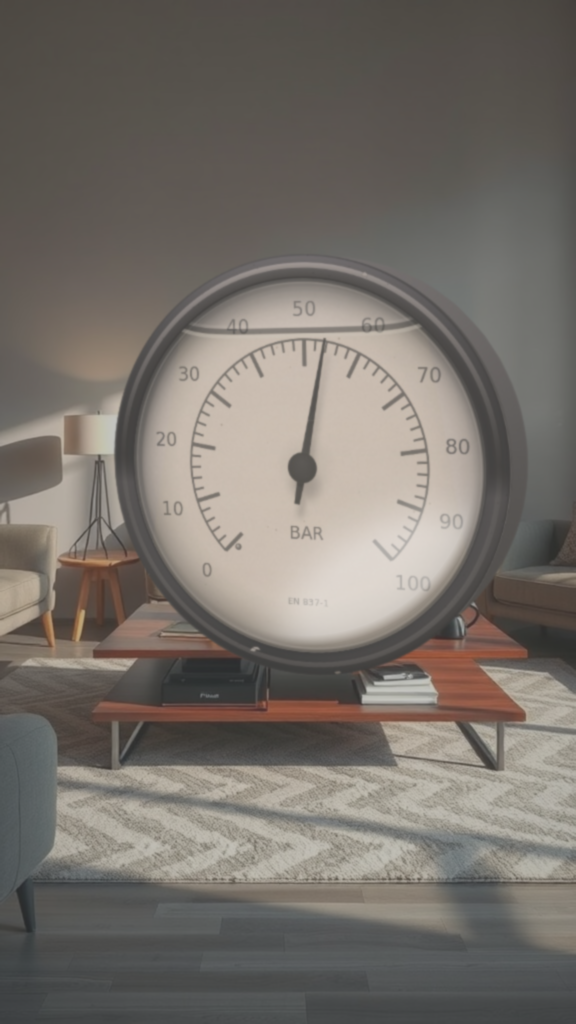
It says 54 bar
